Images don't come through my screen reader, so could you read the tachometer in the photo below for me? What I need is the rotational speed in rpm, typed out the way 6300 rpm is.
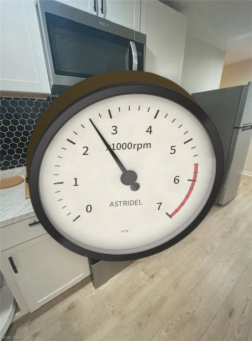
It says 2600 rpm
